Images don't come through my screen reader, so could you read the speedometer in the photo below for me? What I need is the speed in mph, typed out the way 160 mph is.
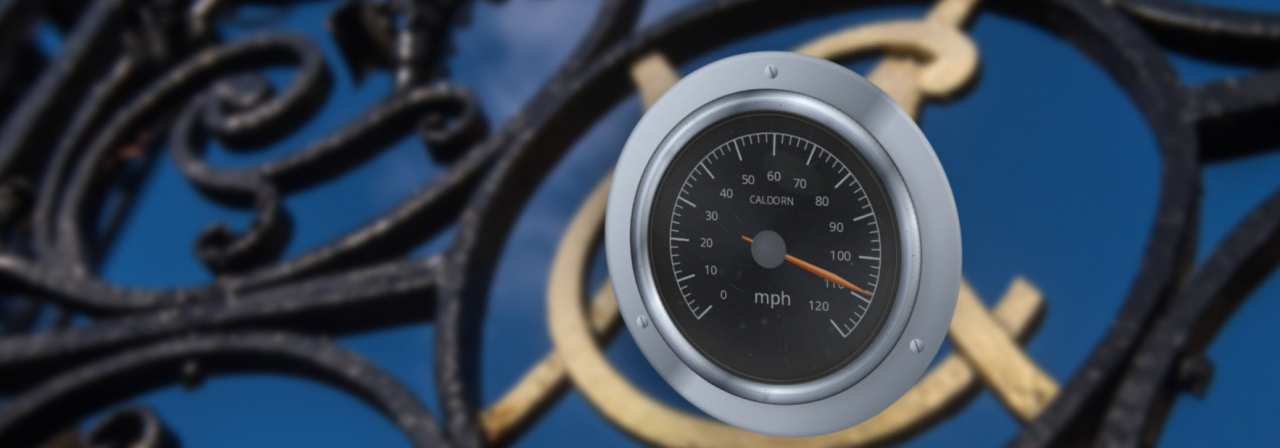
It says 108 mph
